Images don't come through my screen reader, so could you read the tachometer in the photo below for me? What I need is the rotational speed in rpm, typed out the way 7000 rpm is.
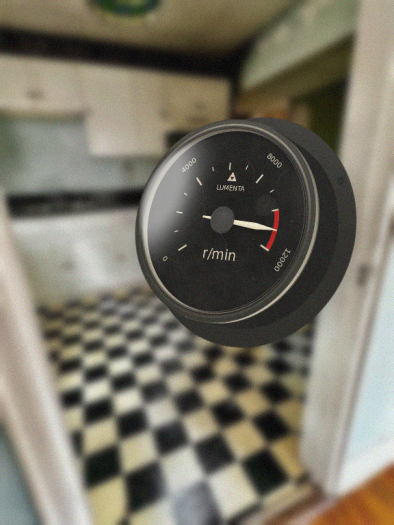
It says 11000 rpm
